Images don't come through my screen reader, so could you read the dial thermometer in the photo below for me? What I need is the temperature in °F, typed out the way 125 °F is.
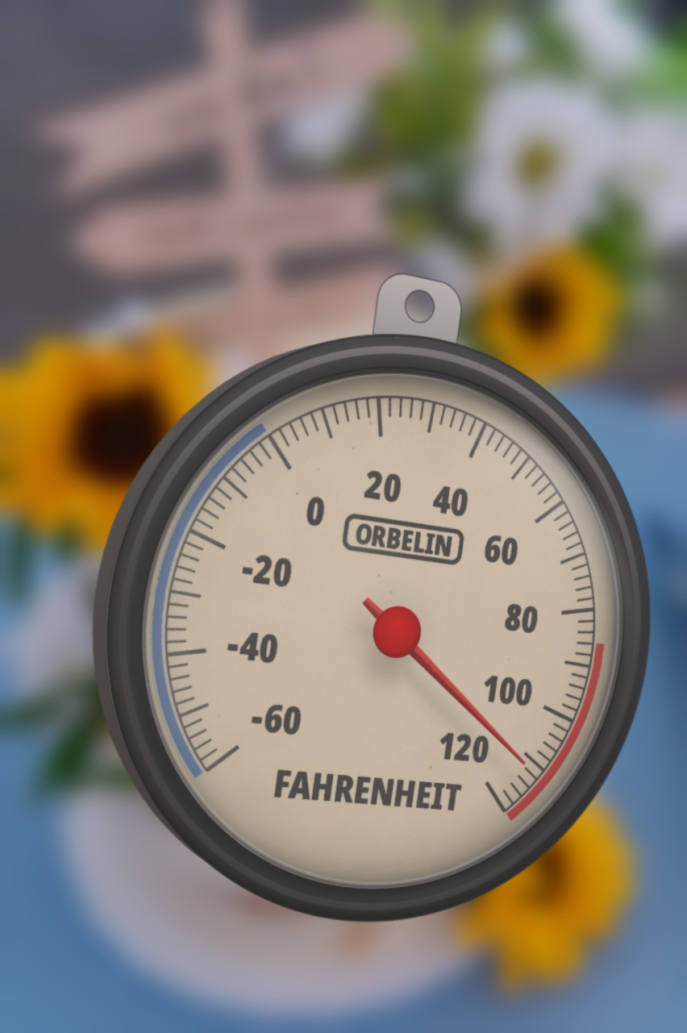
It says 112 °F
